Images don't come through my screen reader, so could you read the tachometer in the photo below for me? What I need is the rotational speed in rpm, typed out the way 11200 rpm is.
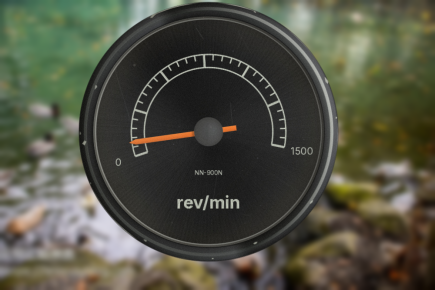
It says 75 rpm
